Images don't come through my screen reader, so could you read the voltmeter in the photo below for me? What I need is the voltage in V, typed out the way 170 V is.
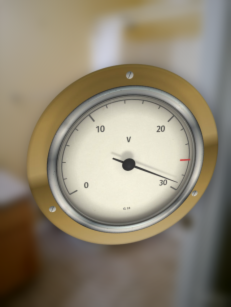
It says 29 V
